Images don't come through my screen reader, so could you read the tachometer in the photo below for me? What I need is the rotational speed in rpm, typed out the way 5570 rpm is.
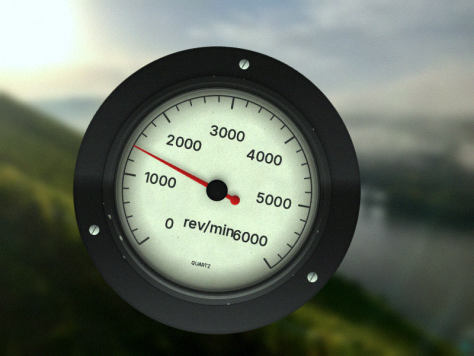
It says 1400 rpm
